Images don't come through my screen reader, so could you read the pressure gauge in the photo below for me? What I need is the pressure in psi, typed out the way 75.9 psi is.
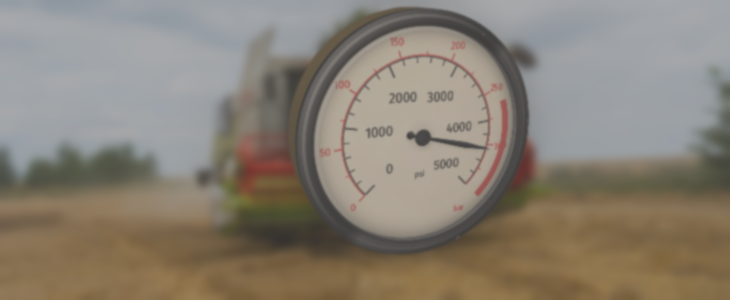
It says 4400 psi
